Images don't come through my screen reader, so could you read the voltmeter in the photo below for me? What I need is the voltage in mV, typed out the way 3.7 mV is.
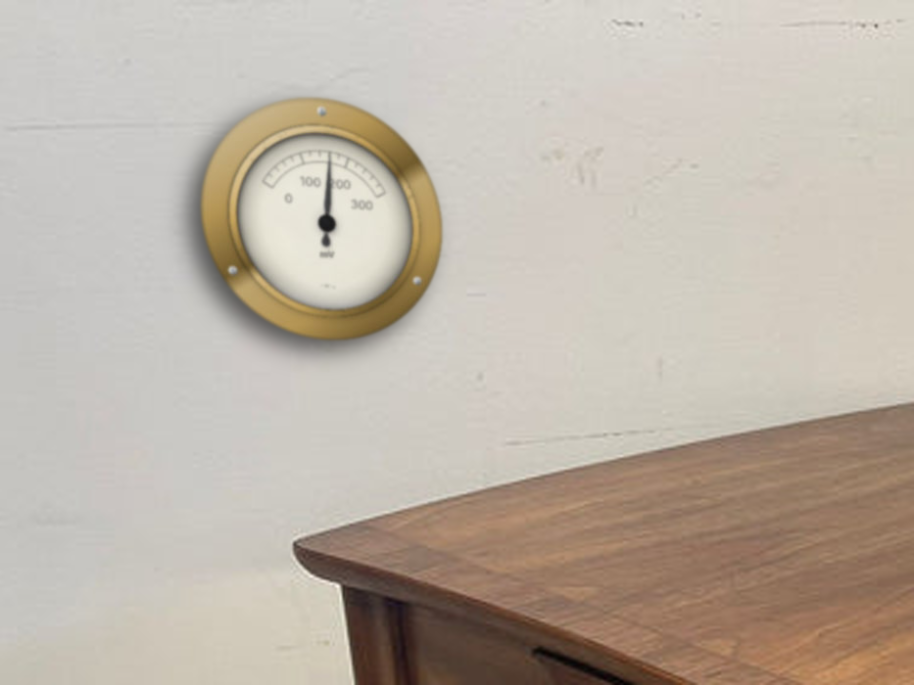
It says 160 mV
